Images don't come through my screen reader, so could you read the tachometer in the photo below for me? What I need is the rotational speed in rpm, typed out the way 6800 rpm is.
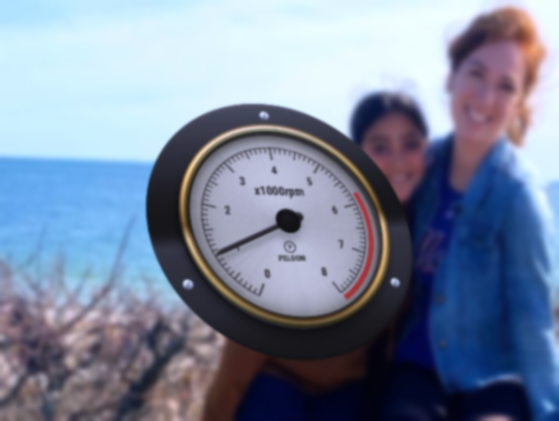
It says 1000 rpm
